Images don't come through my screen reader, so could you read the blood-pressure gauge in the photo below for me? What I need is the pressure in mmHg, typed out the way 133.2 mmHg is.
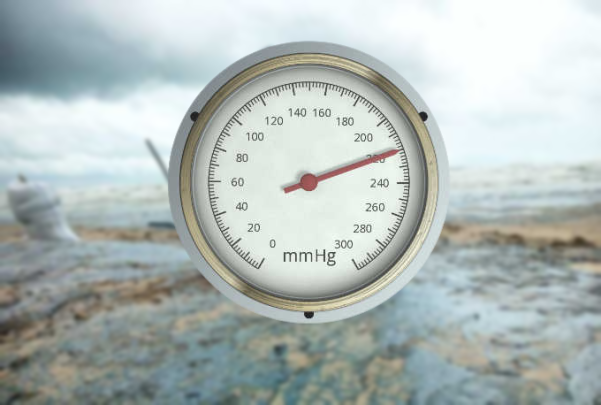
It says 220 mmHg
